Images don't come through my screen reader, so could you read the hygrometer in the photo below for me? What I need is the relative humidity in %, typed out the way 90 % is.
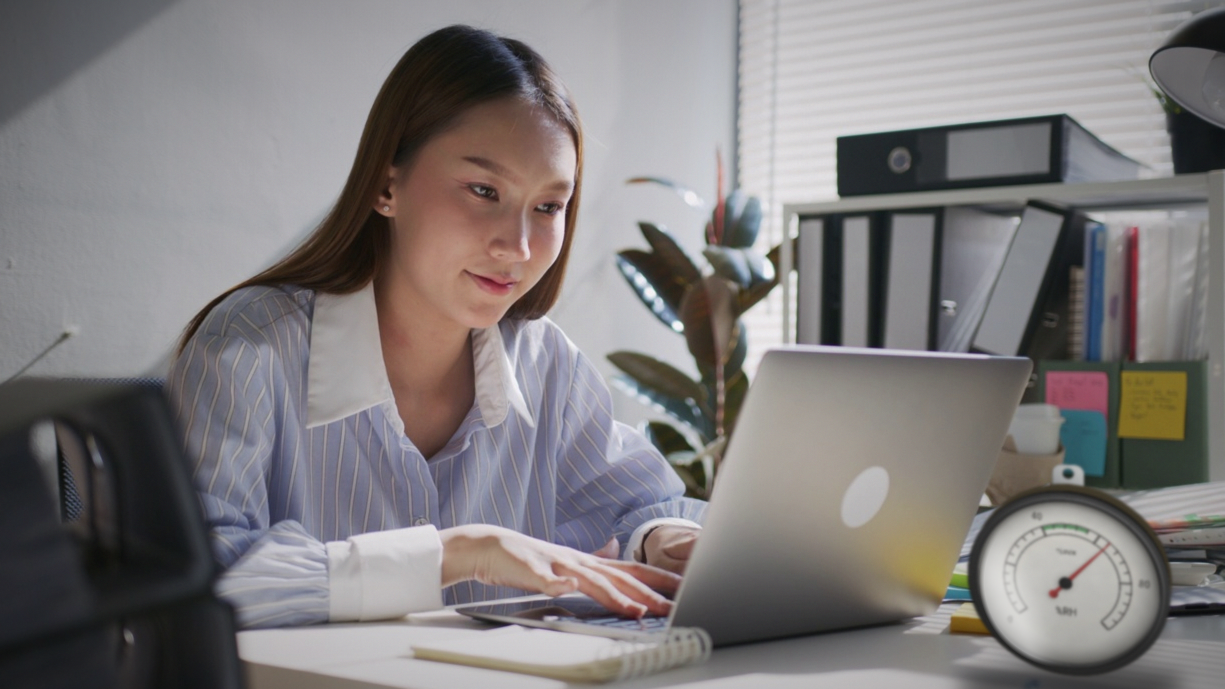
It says 64 %
